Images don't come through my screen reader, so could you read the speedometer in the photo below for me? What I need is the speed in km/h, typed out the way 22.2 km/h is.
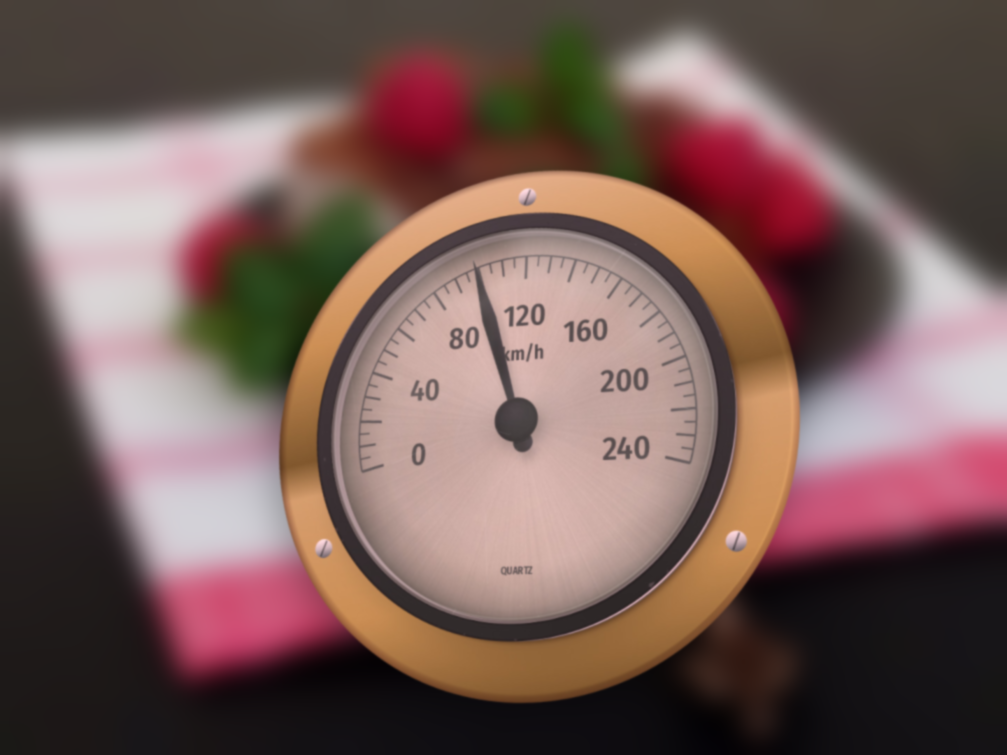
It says 100 km/h
